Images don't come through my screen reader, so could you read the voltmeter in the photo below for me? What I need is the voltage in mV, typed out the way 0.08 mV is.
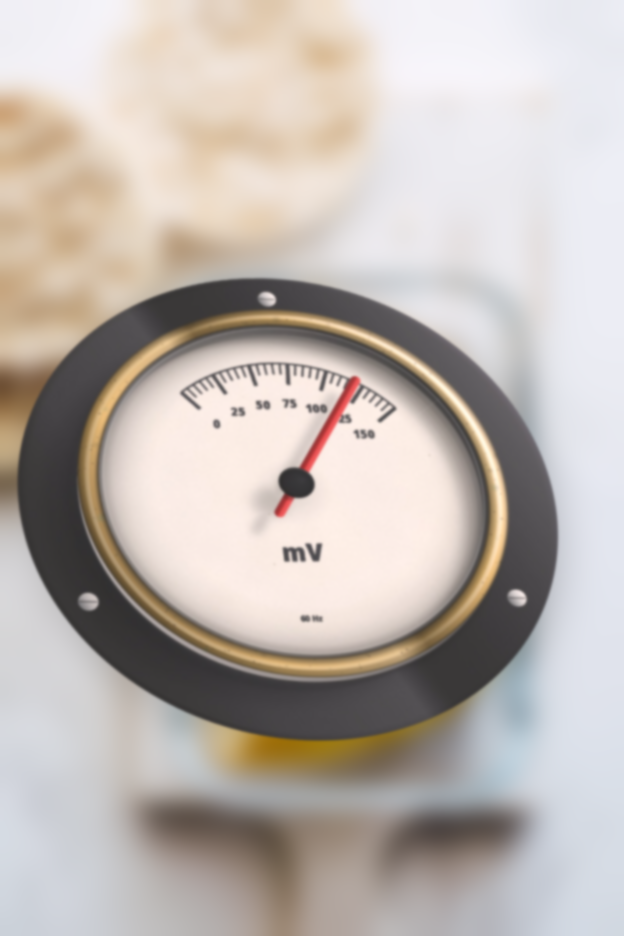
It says 120 mV
